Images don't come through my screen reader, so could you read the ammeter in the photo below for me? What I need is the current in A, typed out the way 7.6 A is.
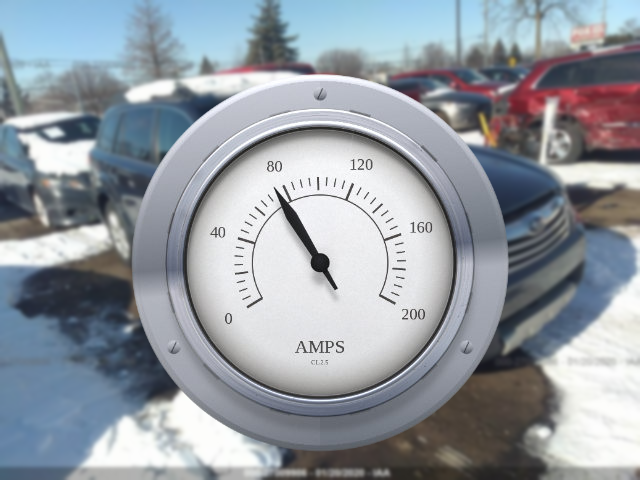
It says 75 A
